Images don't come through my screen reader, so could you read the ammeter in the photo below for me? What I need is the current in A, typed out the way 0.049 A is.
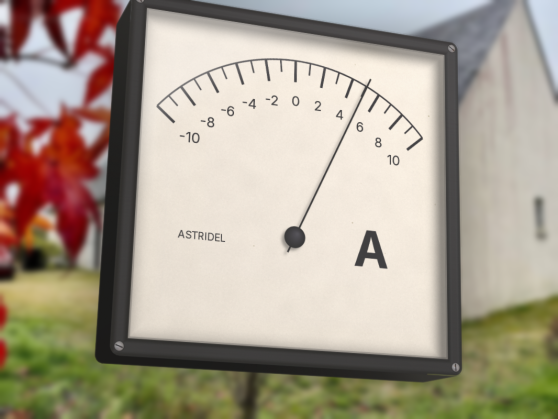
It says 5 A
